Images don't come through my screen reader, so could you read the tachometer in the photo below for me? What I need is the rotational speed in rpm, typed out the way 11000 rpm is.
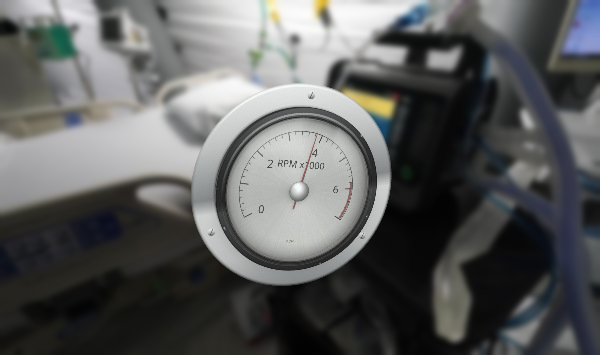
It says 3800 rpm
